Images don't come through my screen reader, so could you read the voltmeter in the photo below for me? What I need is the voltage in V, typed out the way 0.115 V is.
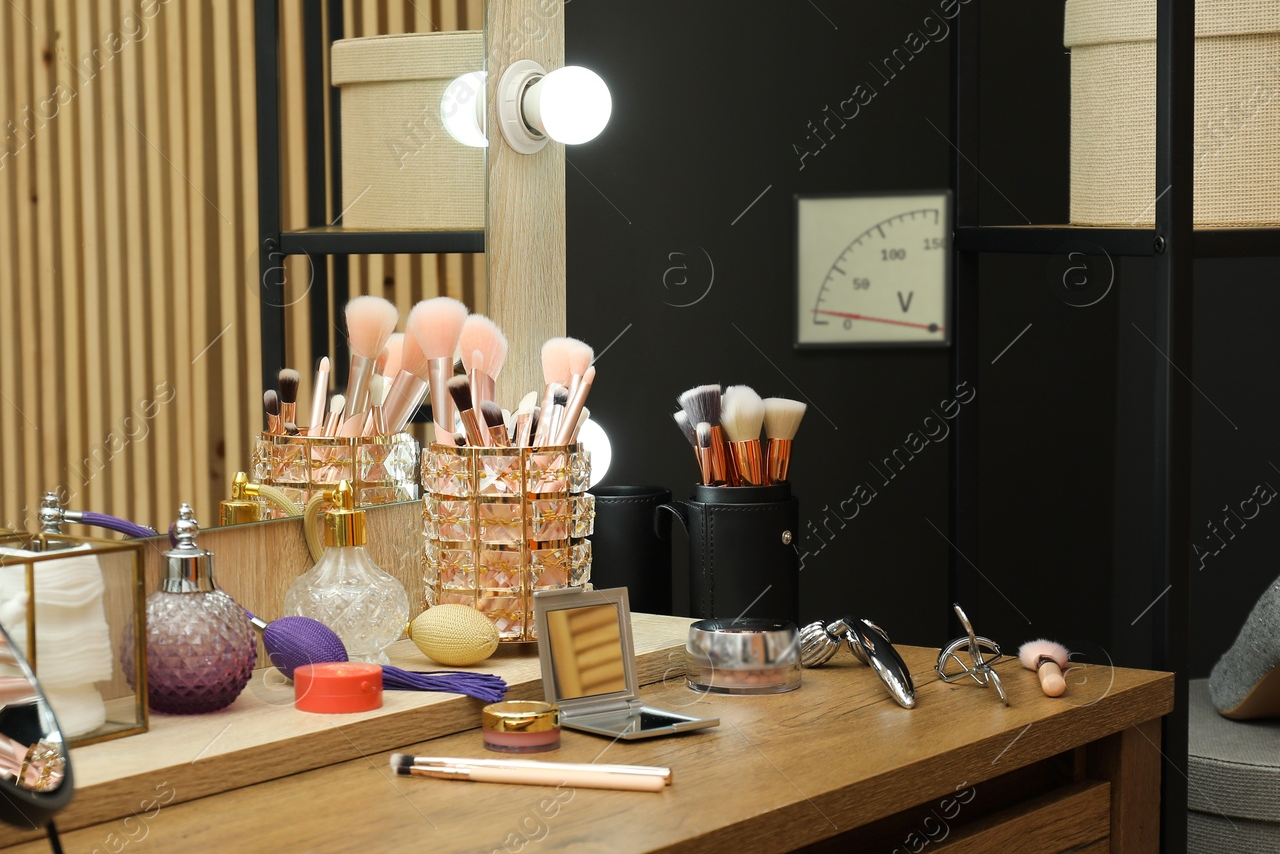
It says 10 V
